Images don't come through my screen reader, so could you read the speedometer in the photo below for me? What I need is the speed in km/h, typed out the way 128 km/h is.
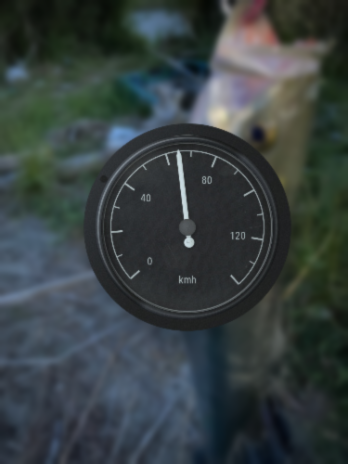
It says 65 km/h
